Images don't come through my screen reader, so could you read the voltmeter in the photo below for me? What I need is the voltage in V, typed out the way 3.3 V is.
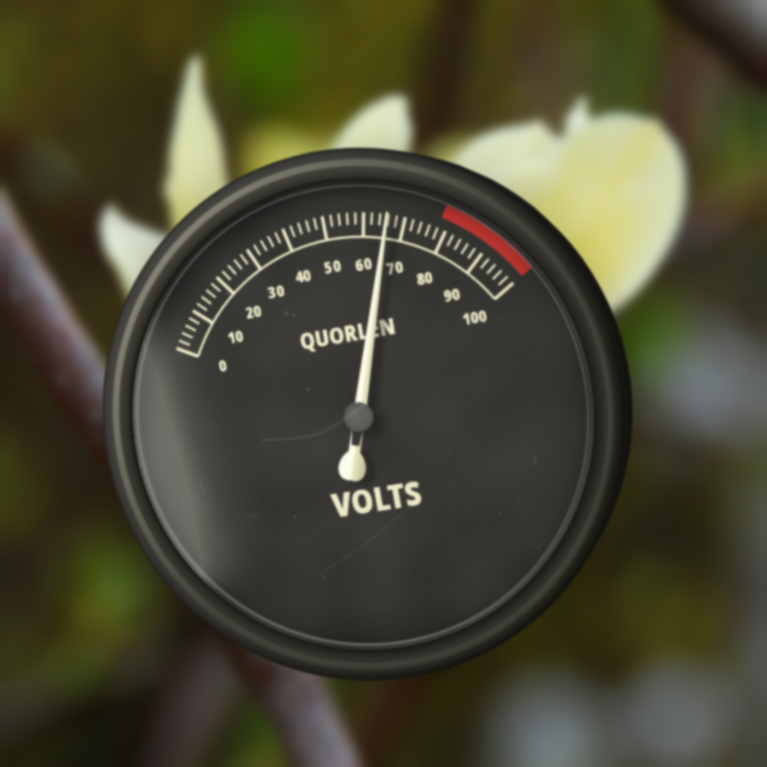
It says 66 V
